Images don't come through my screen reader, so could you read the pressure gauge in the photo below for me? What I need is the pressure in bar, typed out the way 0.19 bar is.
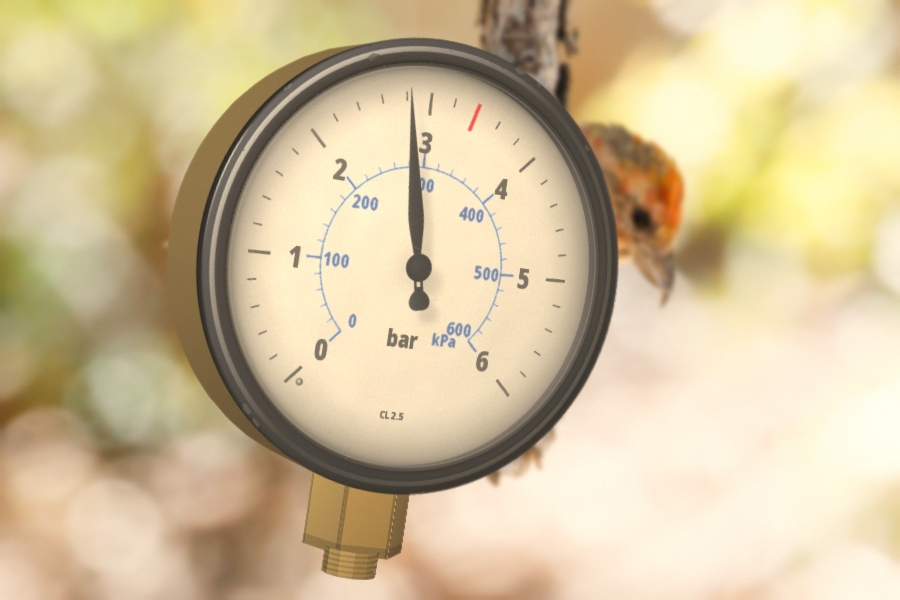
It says 2.8 bar
